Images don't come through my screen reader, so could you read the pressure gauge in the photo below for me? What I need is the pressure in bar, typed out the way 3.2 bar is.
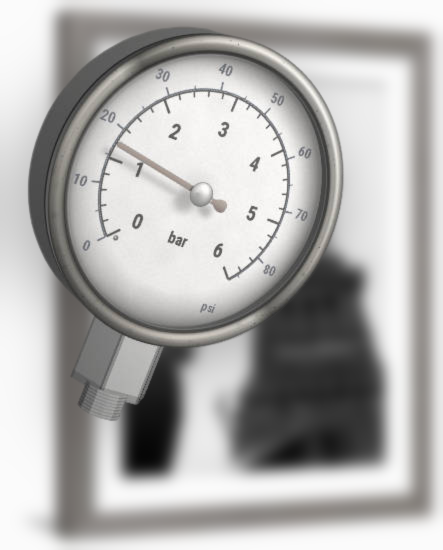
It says 1.2 bar
